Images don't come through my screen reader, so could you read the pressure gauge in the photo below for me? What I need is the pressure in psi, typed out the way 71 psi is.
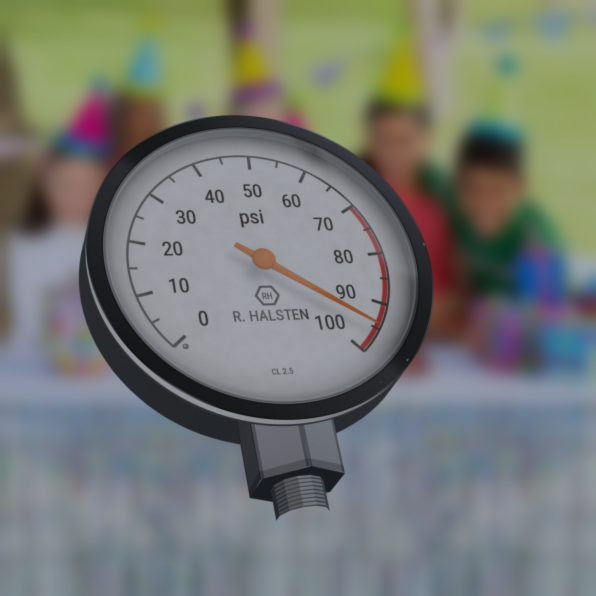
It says 95 psi
